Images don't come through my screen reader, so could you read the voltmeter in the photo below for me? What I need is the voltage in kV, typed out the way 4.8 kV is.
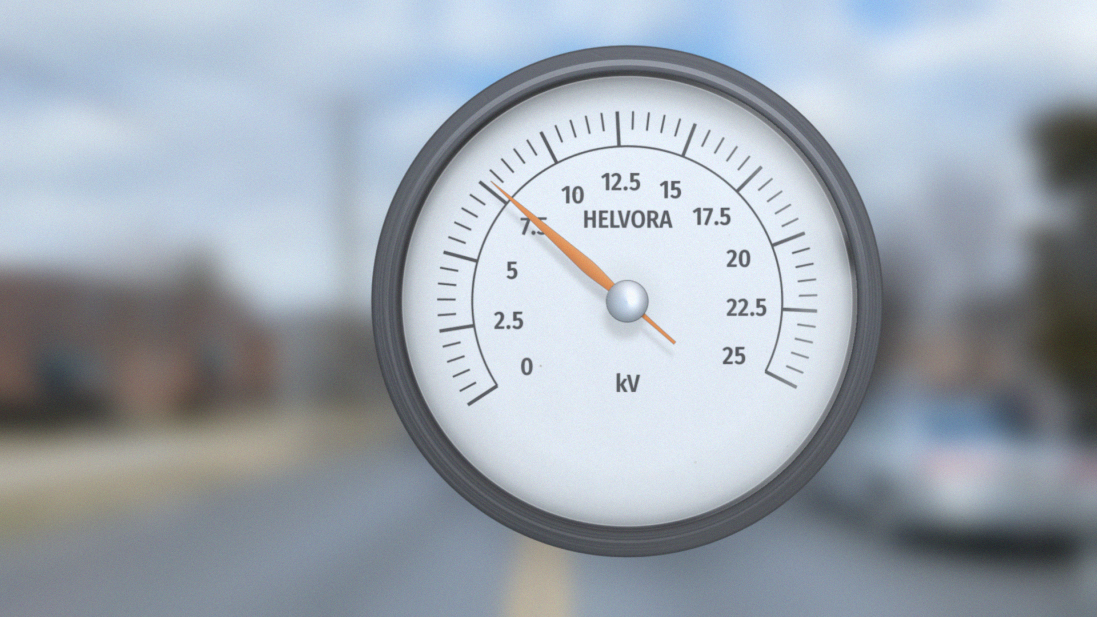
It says 7.75 kV
